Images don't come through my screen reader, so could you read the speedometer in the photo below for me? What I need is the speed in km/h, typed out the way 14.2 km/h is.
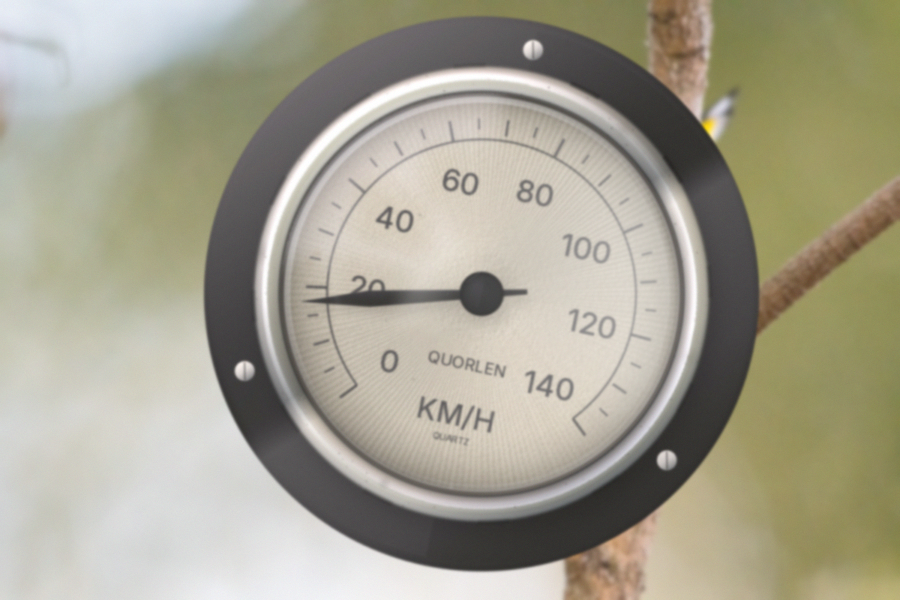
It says 17.5 km/h
